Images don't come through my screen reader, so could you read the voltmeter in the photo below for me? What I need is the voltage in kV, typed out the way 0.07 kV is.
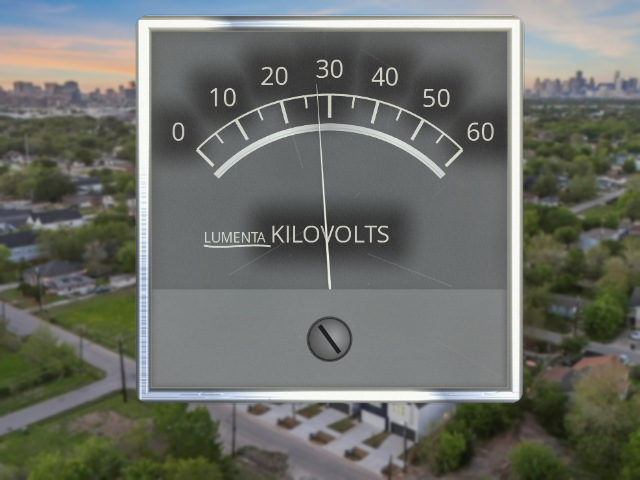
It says 27.5 kV
